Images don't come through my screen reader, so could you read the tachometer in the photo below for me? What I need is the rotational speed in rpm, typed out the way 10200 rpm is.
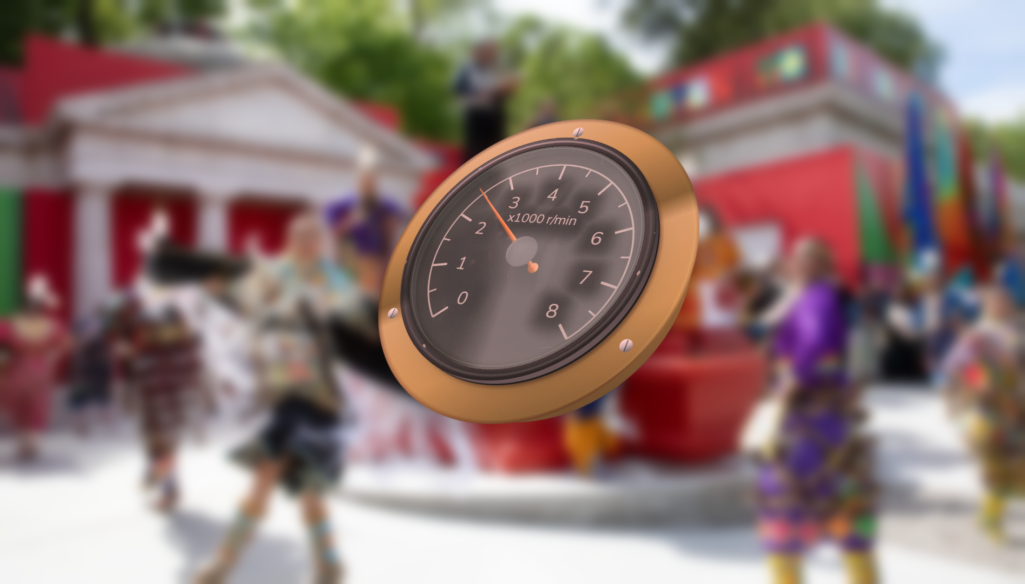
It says 2500 rpm
